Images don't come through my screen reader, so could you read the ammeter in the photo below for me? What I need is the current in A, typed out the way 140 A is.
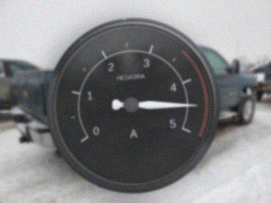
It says 4.5 A
